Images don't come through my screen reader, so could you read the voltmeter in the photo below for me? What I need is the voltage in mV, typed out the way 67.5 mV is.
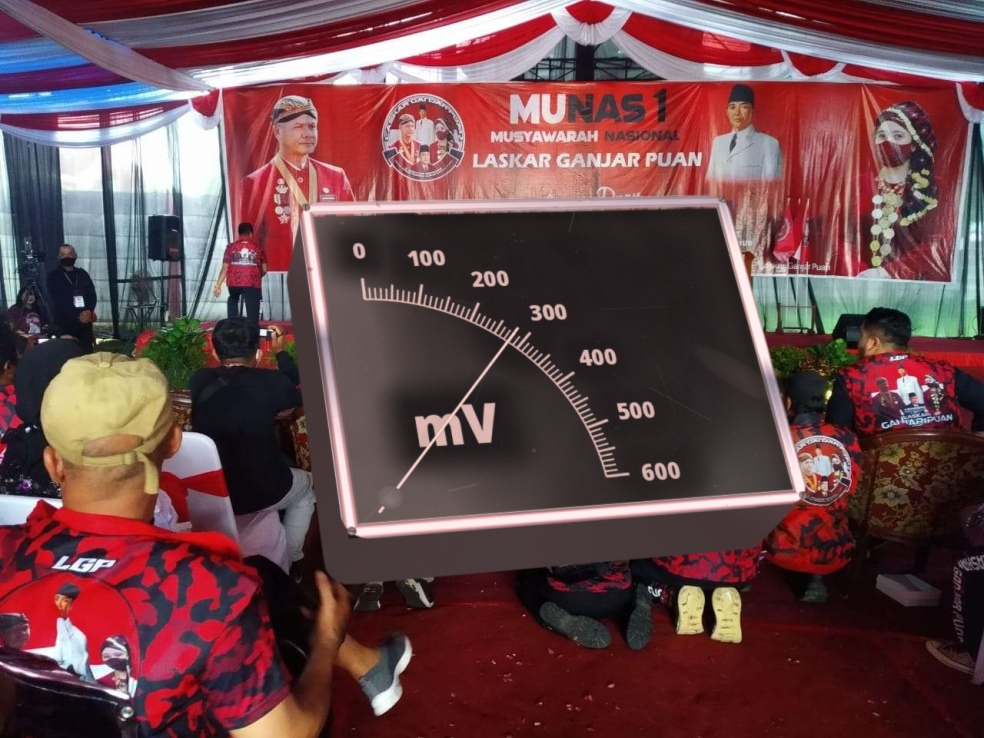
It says 280 mV
